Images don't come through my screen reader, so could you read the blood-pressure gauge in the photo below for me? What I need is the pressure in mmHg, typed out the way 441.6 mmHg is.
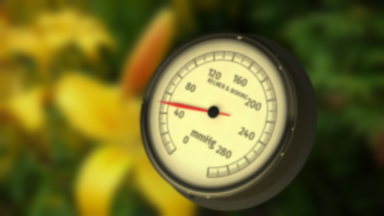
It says 50 mmHg
